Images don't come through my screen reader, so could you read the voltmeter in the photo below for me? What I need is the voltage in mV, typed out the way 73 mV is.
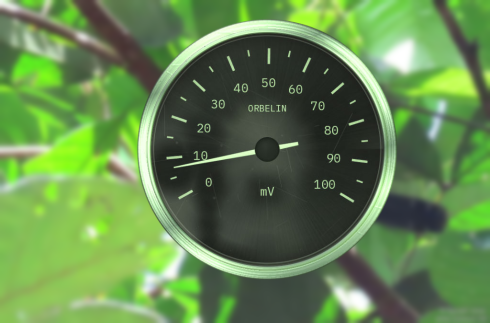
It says 7.5 mV
